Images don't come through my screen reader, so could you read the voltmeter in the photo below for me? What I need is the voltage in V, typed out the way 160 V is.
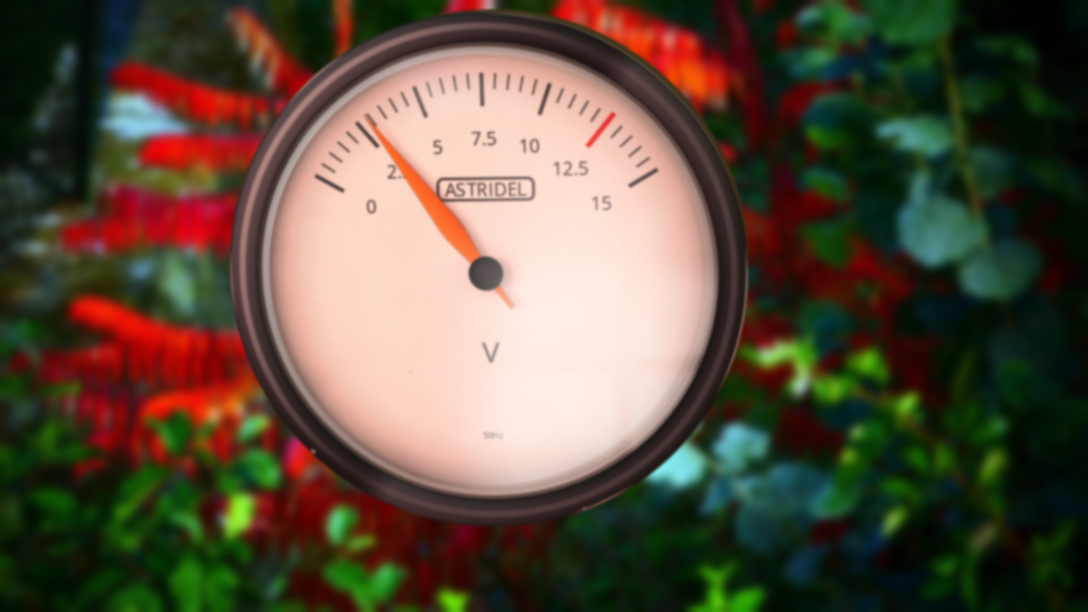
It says 3 V
